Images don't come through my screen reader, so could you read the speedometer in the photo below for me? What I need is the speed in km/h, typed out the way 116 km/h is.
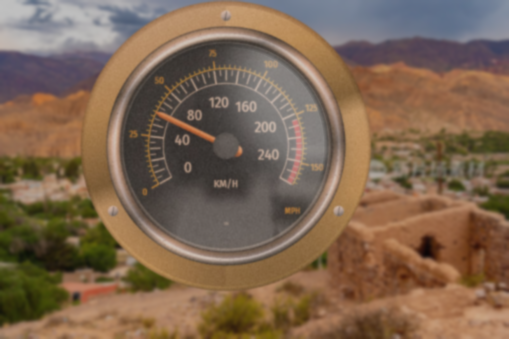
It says 60 km/h
